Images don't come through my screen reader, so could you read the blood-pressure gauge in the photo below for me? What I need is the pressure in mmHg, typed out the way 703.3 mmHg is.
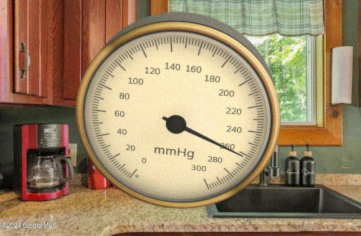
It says 260 mmHg
